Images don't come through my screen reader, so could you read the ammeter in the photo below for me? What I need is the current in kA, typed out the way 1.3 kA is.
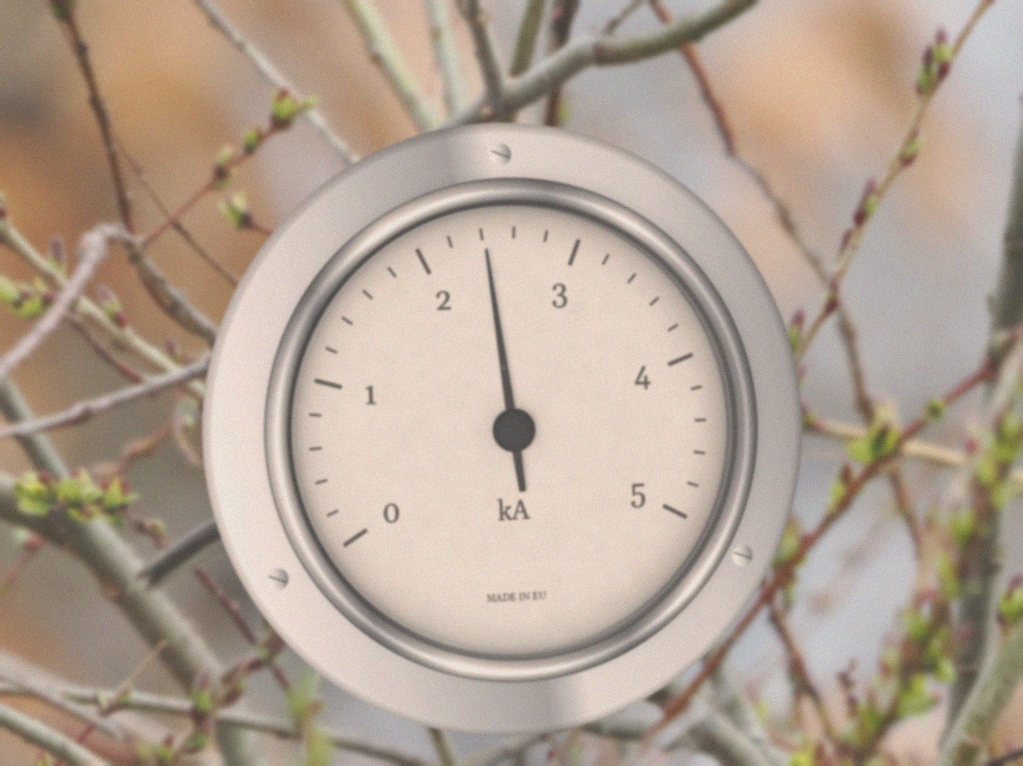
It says 2.4 kA
